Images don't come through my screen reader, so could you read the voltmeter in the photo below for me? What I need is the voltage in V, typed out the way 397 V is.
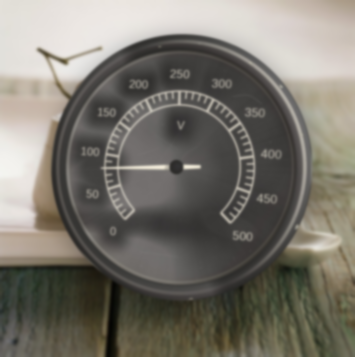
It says 80 V
